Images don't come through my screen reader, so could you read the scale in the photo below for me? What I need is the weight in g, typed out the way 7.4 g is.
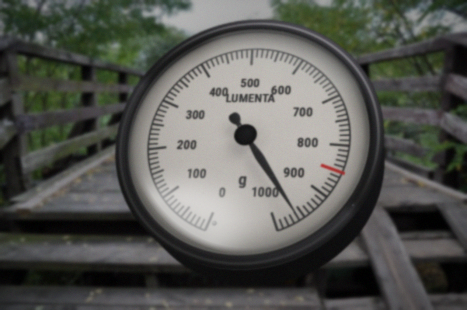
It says 960 g
